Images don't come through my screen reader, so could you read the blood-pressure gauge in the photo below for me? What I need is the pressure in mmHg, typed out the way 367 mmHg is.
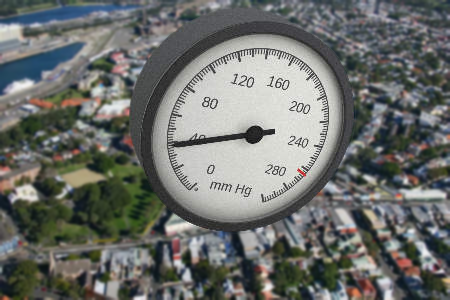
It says 40 mmHg
